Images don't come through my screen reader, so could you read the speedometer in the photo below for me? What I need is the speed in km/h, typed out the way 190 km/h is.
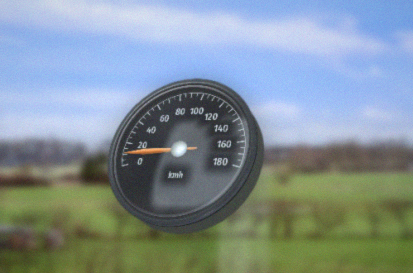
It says 10 km/h
